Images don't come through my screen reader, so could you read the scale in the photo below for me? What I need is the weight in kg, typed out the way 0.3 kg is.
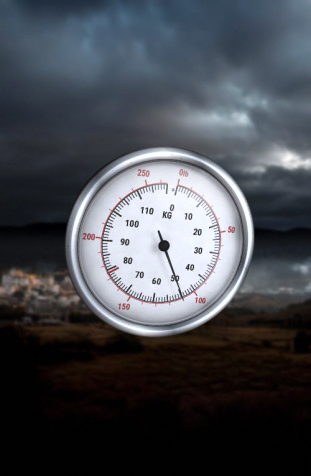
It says 50 kg
